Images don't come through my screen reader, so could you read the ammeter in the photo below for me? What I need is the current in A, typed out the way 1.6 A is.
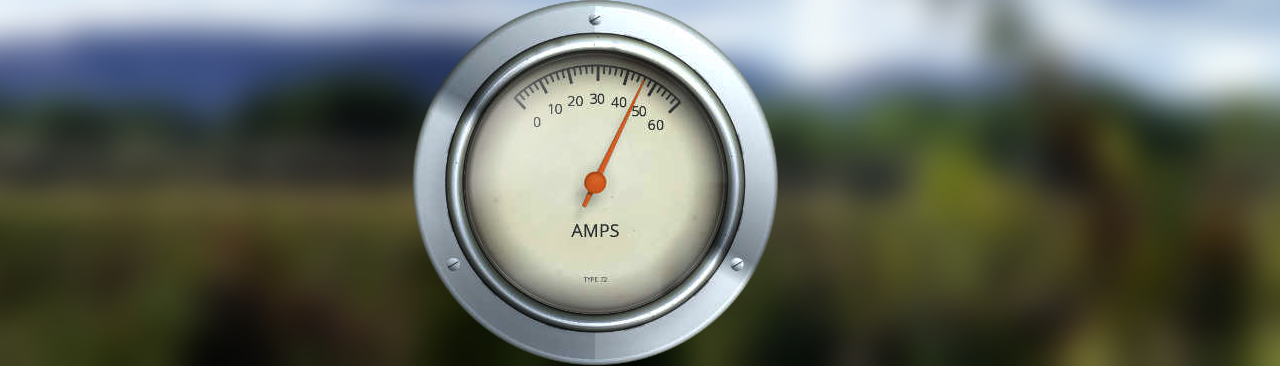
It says 46 A
